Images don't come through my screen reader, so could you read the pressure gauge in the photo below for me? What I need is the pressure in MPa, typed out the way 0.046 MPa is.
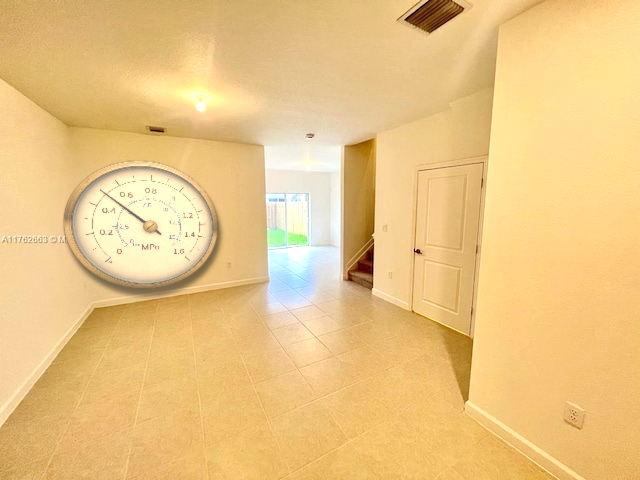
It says 0.5 MPa
